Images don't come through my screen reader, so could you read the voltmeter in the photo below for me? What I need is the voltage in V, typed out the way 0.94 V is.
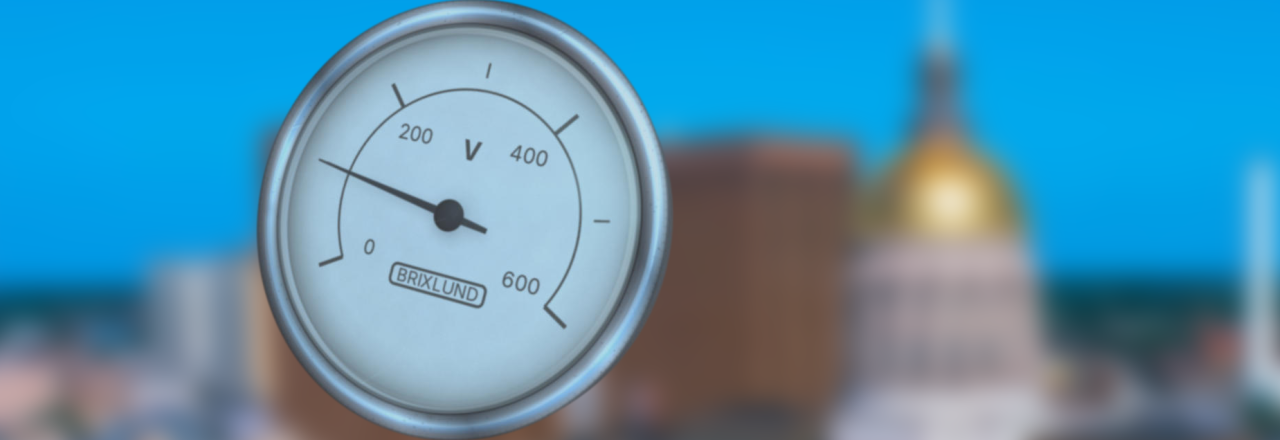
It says 100 V
